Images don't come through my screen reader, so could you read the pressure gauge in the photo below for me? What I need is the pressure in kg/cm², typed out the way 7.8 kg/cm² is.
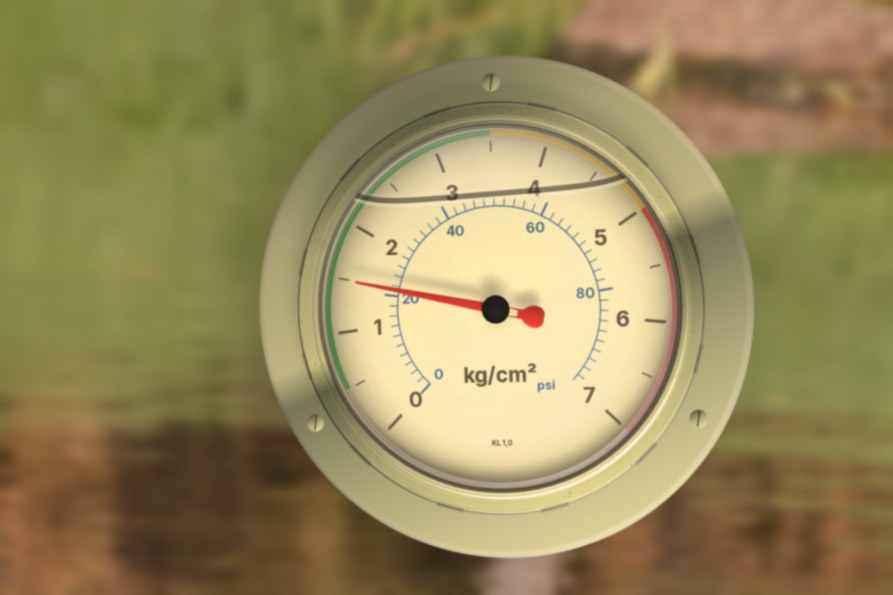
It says 1.5 kg/cm²
